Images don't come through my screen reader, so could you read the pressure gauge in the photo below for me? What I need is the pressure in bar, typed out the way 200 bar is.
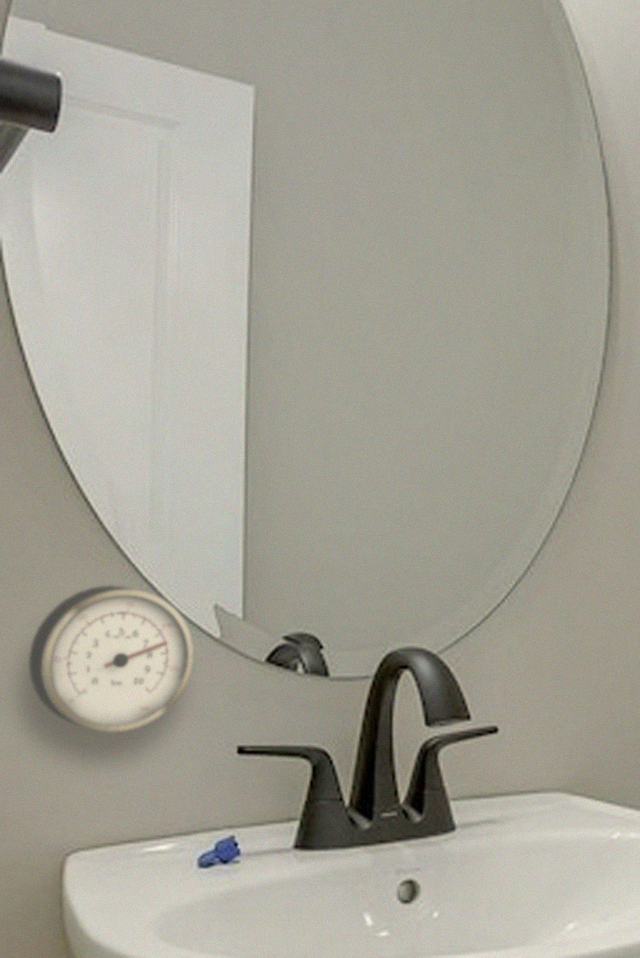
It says 7.5 bar
